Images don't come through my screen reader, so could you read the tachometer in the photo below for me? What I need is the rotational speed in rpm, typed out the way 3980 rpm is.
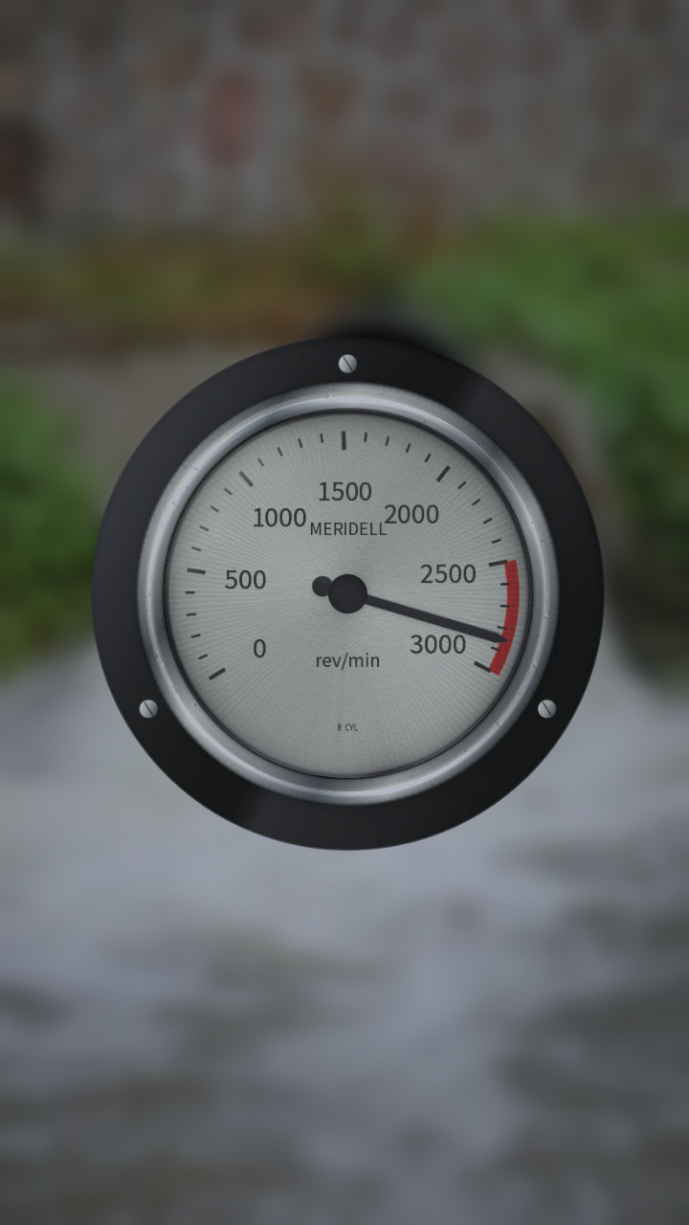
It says 2850 rpm
